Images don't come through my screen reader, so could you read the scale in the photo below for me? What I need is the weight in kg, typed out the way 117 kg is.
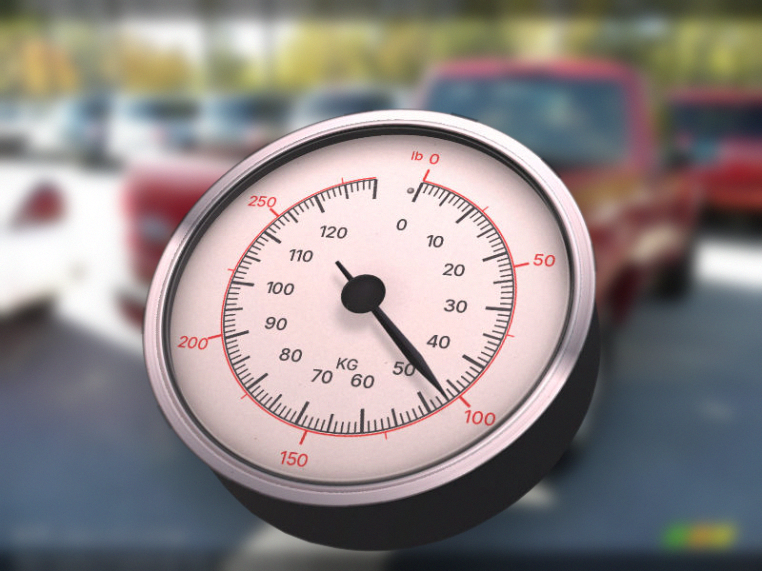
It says 47 kg
